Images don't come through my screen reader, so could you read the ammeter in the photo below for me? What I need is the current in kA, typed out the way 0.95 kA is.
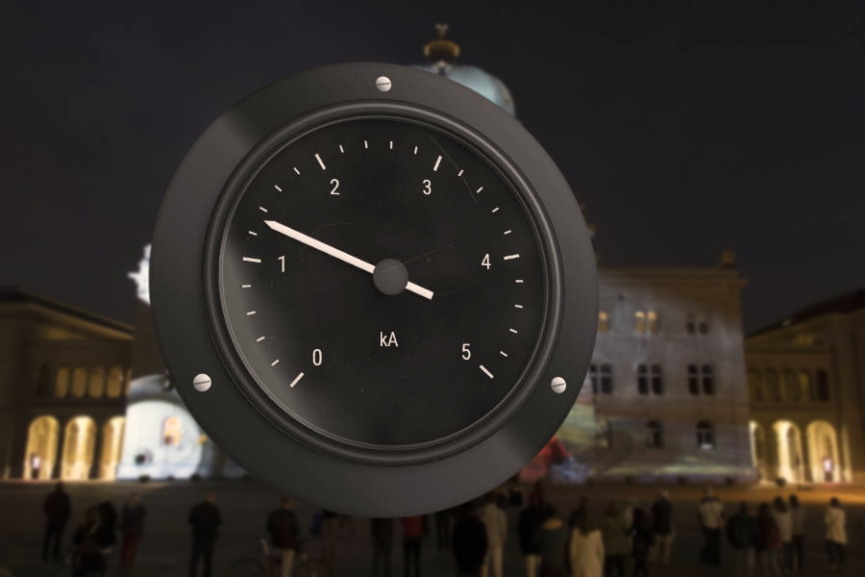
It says 1.3 kA
